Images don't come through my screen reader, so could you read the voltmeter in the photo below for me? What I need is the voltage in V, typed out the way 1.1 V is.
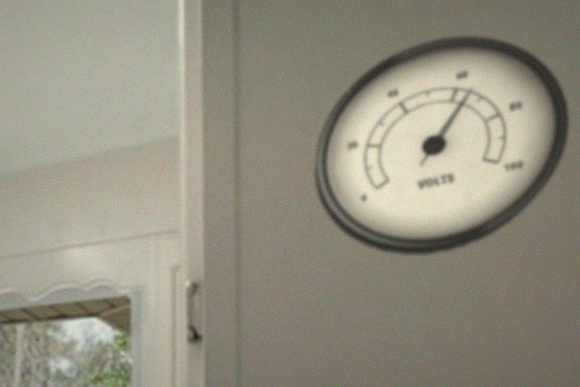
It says 65 V
